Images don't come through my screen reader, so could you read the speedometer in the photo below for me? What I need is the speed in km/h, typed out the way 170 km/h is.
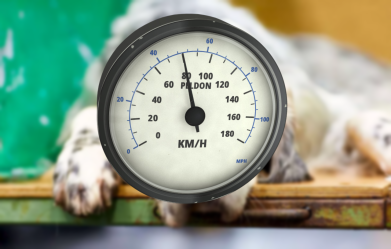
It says 80 km/h
